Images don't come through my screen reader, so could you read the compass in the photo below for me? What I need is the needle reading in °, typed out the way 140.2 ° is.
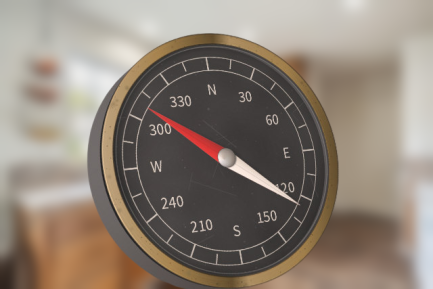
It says 307.5 °
